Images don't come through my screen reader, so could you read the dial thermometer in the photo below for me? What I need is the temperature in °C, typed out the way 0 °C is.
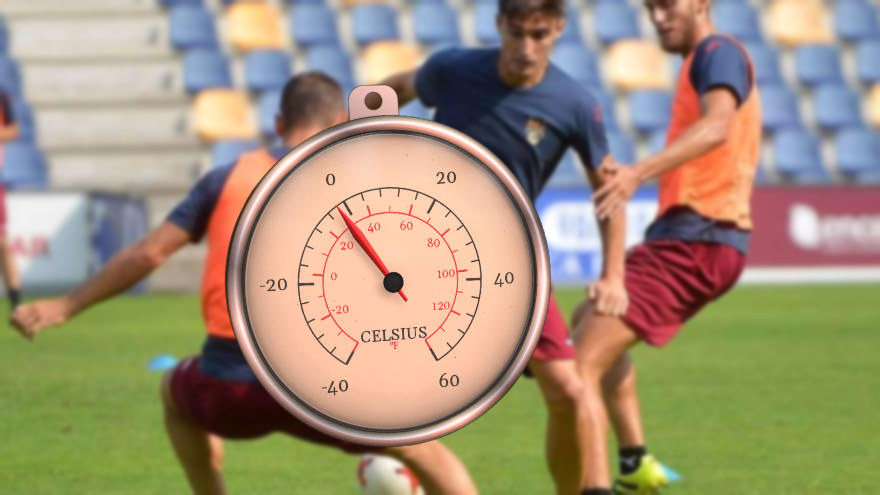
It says -2 °C
